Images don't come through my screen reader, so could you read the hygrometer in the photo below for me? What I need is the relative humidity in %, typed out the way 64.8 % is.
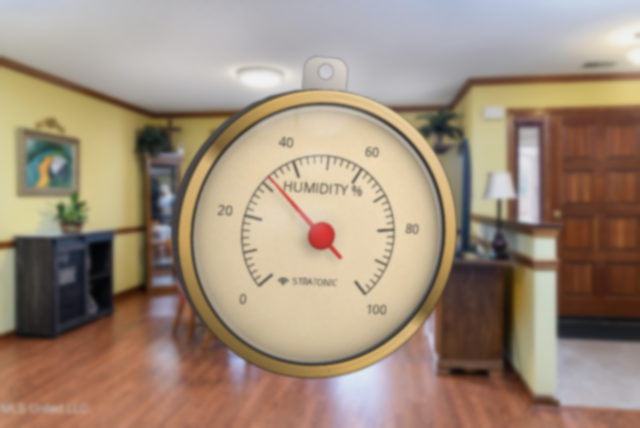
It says 32 %
